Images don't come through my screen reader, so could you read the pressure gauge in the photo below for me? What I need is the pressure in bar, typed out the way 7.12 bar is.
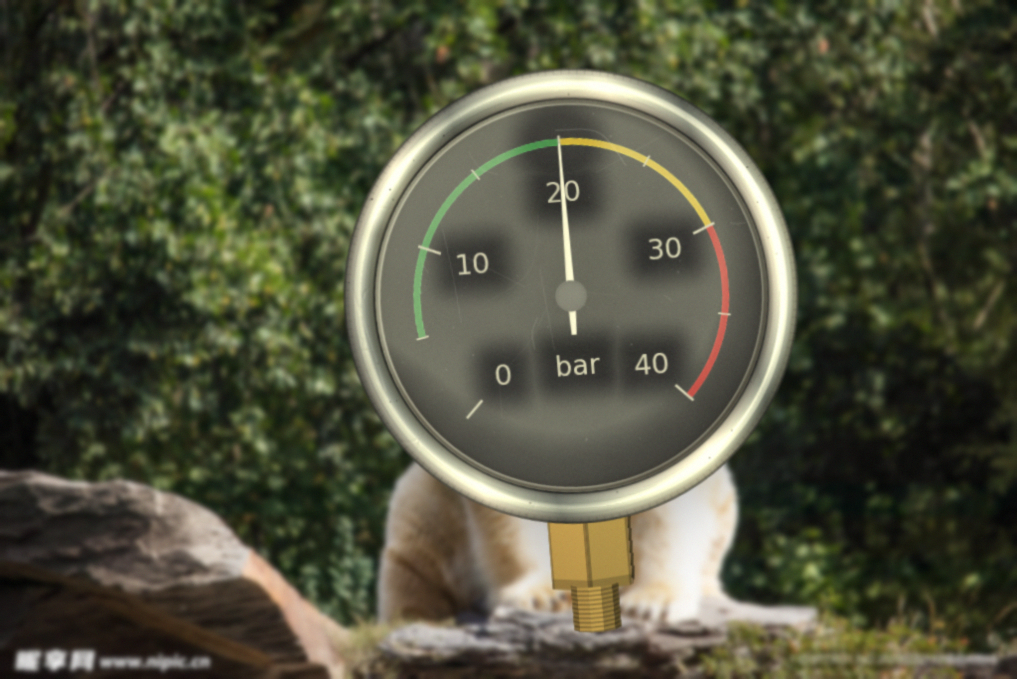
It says 20 bar
